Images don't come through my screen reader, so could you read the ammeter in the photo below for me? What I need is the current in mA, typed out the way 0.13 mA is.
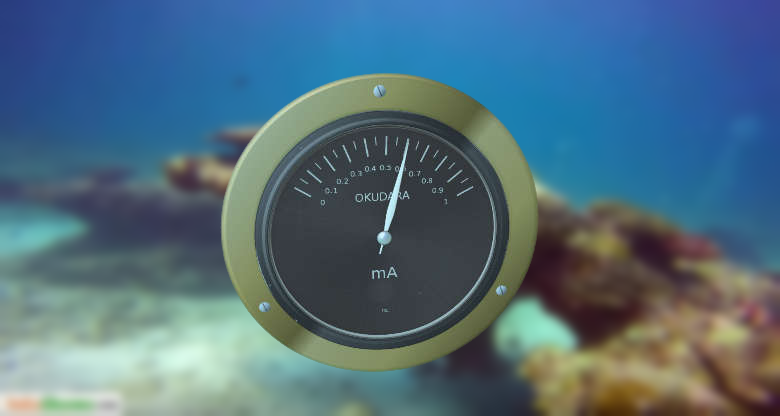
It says 0.6 mA
